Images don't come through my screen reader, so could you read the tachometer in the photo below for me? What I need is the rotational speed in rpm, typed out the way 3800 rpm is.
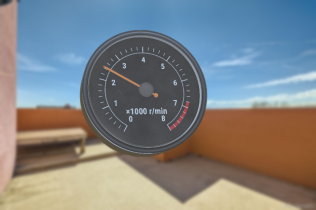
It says 2400 rpm
